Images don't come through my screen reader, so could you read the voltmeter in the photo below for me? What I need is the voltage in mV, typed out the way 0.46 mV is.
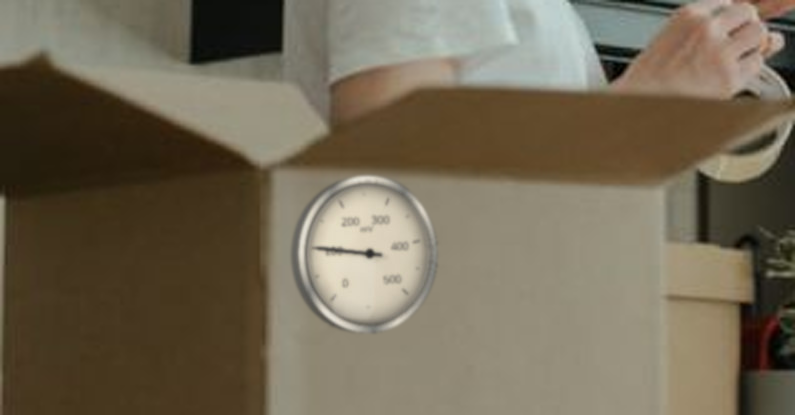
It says 100 mV
